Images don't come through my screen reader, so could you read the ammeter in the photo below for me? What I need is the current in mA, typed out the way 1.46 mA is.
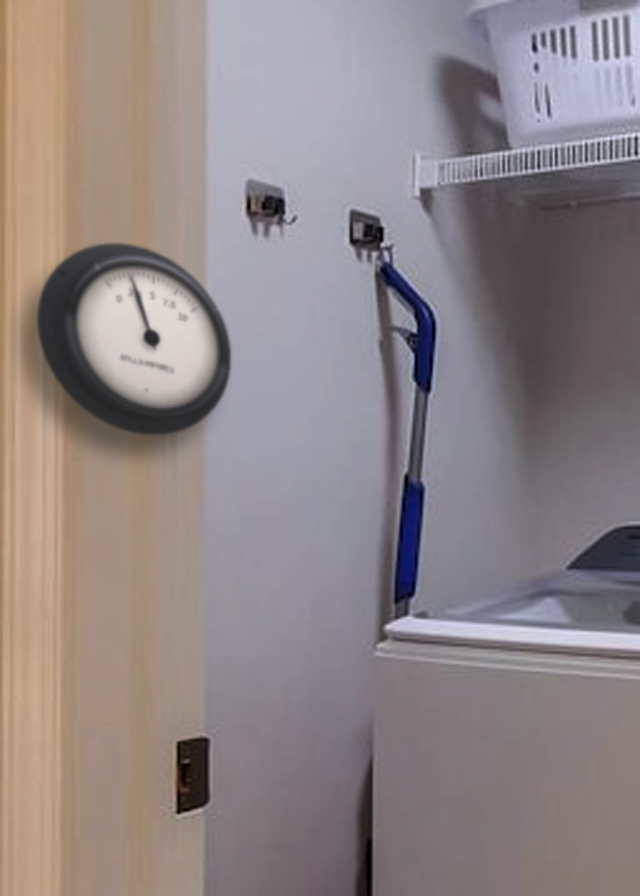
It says 2.5 mA
